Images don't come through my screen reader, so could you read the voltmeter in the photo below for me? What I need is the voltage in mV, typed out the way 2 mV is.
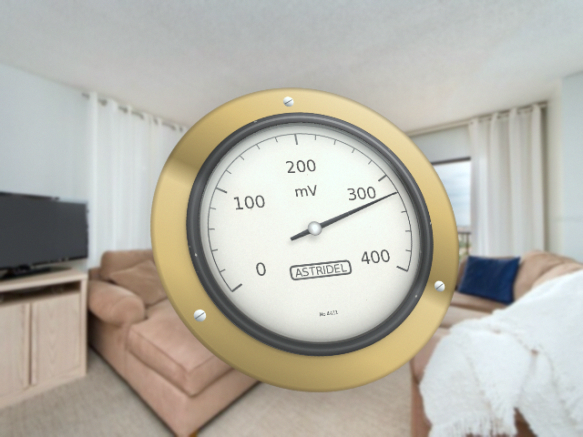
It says 320 mV
